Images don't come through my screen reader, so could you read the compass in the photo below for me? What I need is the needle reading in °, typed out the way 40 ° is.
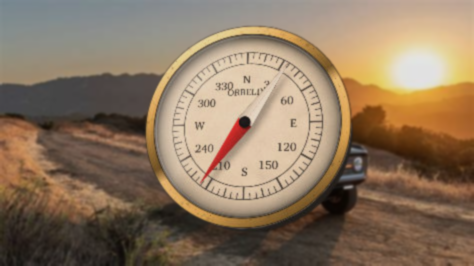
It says 215 °
